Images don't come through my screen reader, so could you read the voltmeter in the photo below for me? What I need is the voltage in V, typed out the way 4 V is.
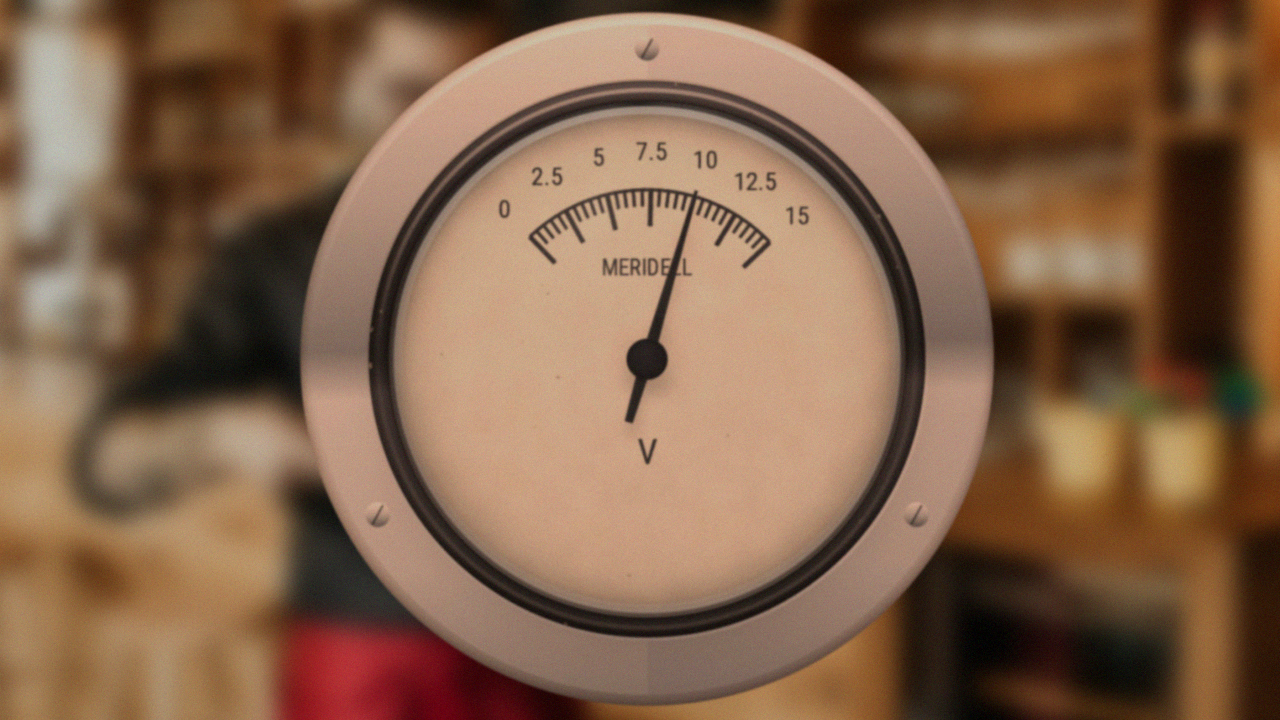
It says 10 V
